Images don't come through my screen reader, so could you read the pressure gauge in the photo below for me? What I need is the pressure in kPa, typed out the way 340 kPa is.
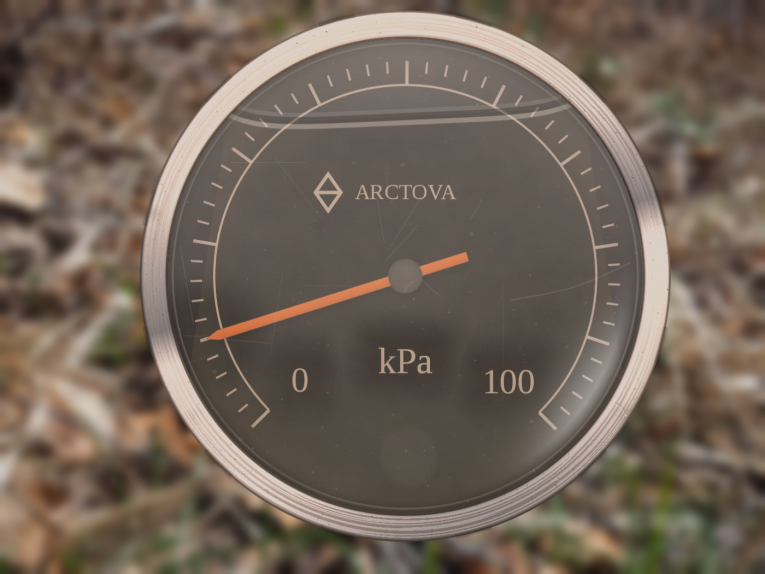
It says 10 kPa
